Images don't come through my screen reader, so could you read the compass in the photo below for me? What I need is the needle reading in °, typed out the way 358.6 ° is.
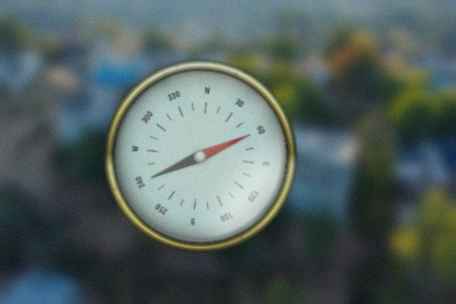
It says 60 °
